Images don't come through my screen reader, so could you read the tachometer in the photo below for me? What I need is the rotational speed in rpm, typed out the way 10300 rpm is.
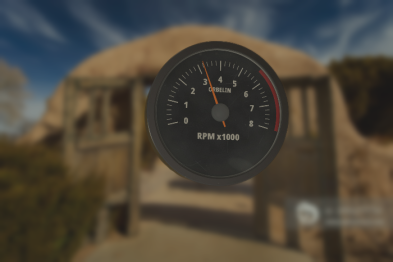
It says 3200 rpm
